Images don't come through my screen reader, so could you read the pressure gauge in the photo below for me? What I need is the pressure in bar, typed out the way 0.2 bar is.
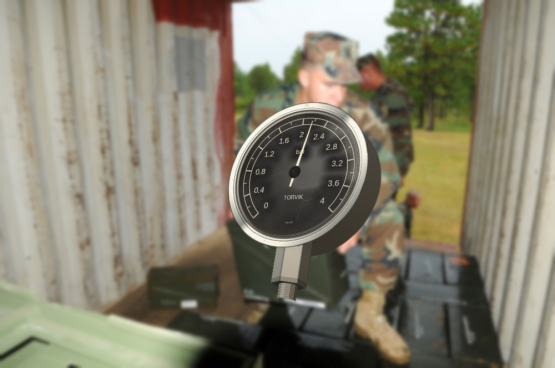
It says 2.2 bar
